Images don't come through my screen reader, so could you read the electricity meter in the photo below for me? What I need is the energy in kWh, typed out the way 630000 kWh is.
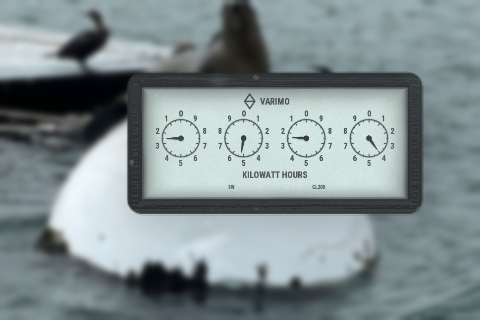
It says 2524 kWh
